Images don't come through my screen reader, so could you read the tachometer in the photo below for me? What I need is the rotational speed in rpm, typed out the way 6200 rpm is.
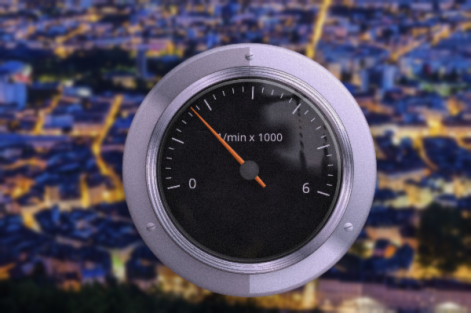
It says 1700 rpm
